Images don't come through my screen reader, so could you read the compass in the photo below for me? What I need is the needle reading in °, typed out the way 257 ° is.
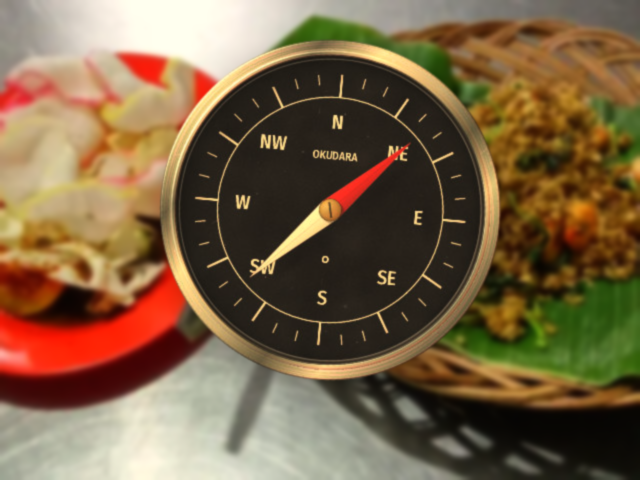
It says 45 °
